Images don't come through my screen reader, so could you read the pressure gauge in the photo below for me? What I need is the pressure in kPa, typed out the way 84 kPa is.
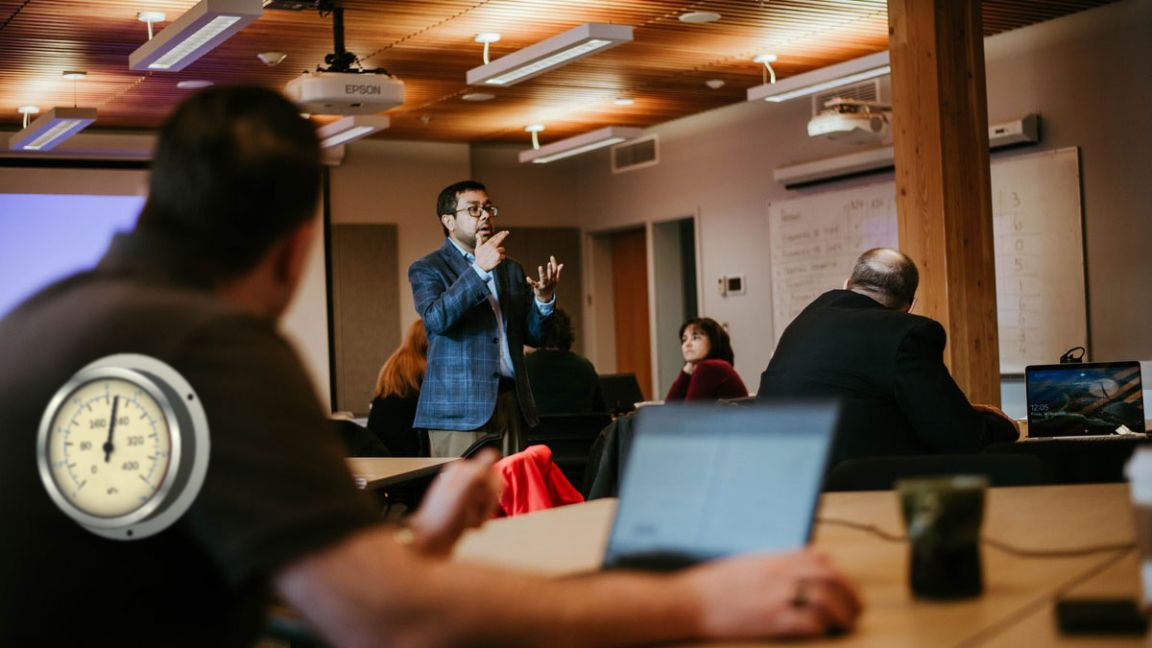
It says 220 kPa
